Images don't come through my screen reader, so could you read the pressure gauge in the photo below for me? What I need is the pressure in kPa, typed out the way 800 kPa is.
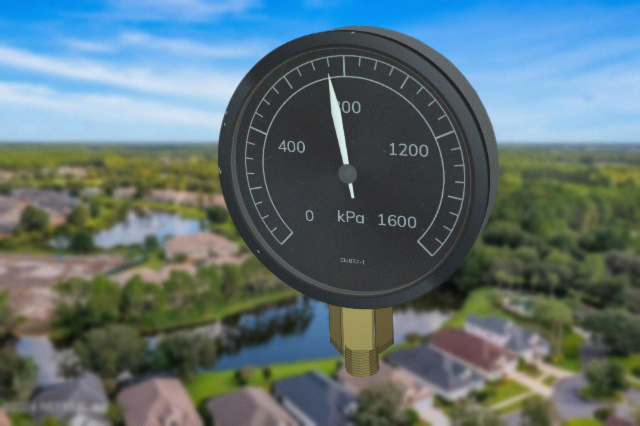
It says 750 kPa
